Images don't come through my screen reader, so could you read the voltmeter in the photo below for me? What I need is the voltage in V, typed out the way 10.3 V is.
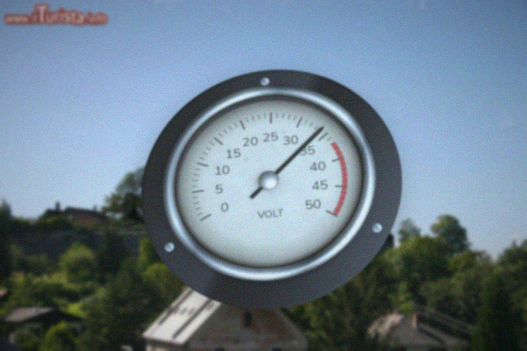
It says 34 V
